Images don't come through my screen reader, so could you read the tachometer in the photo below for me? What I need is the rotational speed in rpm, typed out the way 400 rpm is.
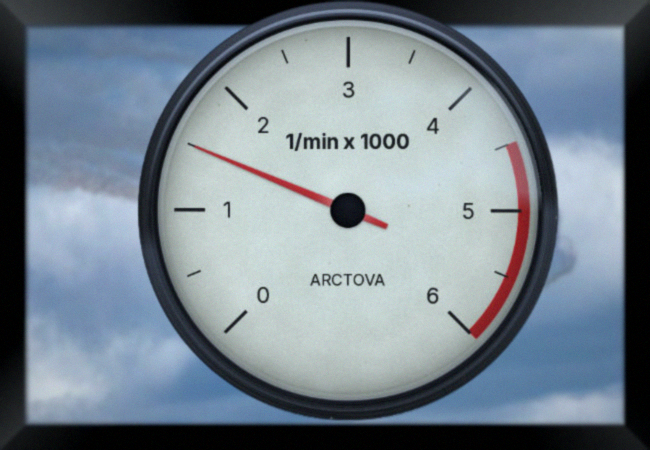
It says 1500 rpm
